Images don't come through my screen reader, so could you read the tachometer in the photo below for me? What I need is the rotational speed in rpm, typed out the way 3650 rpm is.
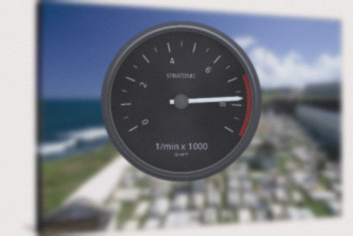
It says 7750 rpm
